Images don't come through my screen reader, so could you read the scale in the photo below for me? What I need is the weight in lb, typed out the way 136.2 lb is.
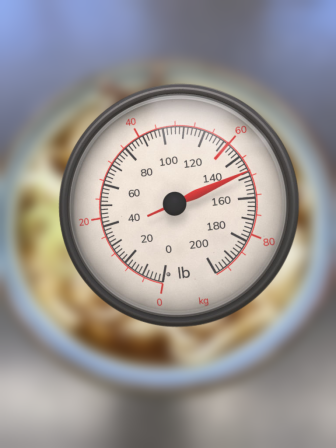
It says 148 lb
